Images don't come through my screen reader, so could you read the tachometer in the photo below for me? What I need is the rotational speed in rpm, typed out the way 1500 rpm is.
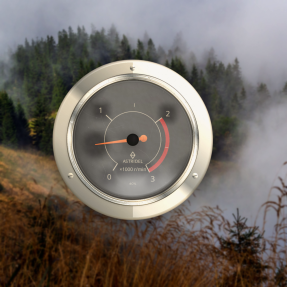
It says 500 rpm
